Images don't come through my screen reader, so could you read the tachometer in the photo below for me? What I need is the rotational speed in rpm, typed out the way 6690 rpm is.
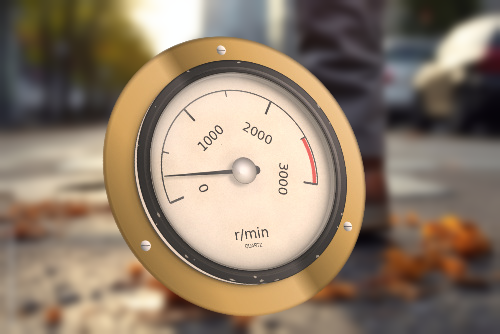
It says 250 rpm
